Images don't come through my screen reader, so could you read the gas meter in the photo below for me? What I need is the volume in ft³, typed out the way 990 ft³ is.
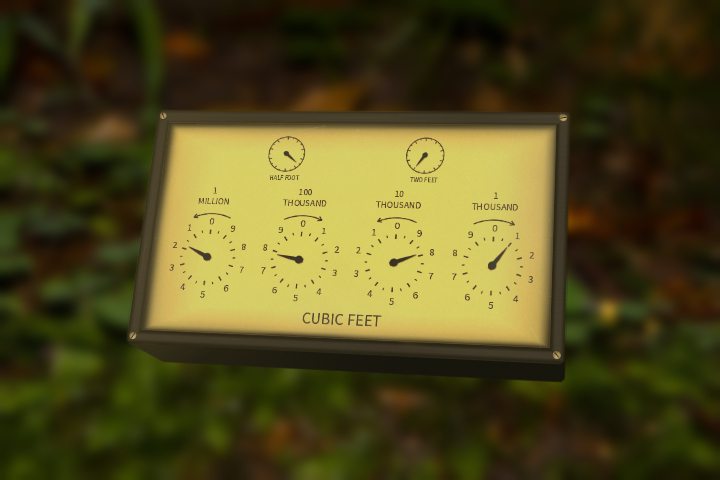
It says 178100 ft³
